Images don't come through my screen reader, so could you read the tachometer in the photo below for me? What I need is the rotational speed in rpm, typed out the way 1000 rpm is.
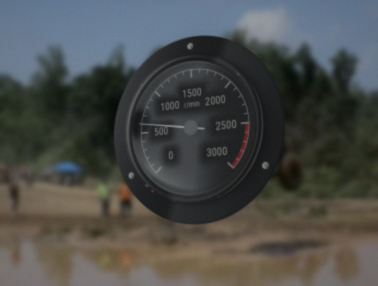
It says 600 rpm
